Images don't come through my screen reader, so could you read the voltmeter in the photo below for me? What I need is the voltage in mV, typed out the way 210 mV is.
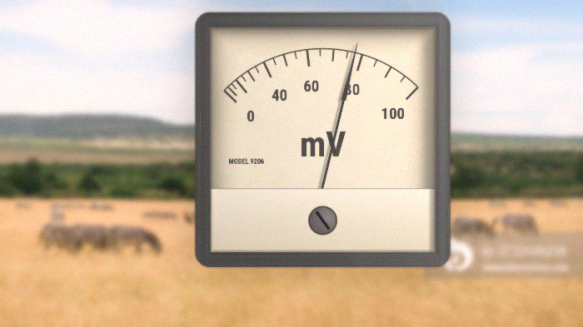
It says 77.5 mV
